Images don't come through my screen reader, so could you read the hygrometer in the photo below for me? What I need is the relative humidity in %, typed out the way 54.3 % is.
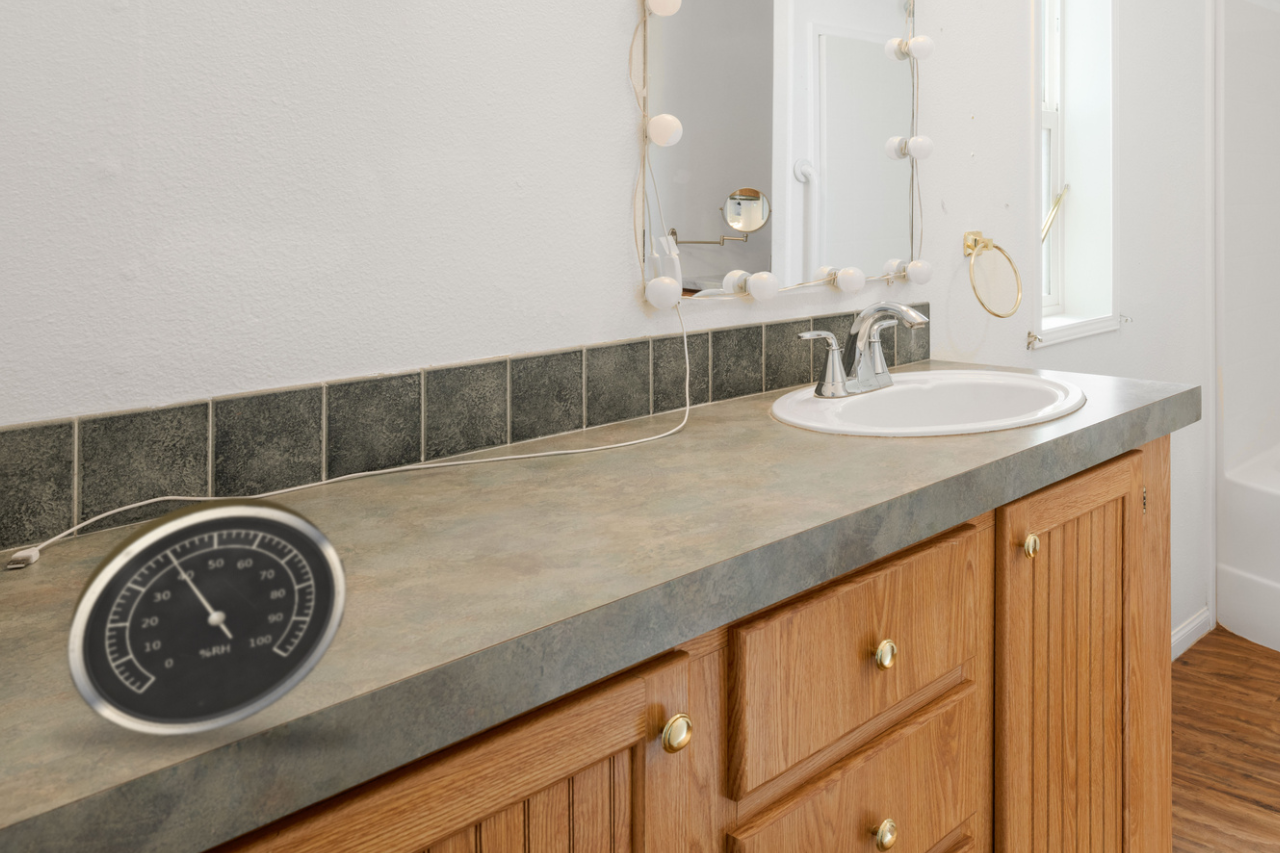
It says 40 %
